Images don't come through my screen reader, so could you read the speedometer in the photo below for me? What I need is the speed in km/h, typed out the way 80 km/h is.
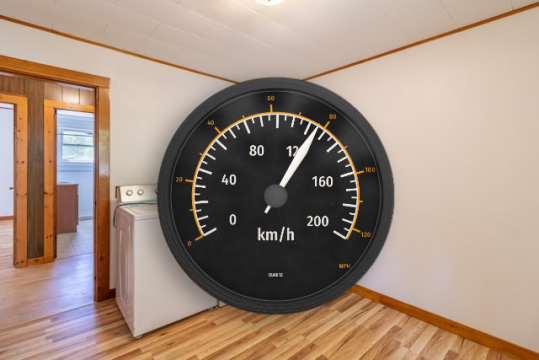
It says 125 km/h
